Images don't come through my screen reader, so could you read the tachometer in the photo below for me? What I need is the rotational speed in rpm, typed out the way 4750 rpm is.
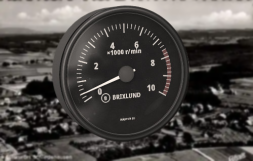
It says 400 rpm
